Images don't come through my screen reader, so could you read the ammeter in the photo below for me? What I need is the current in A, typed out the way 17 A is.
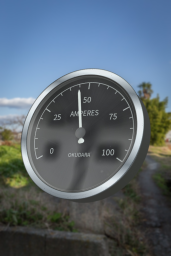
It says 45 A
